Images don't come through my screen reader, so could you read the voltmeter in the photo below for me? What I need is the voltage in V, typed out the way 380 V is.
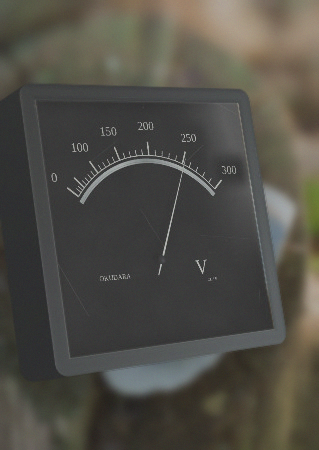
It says 250 V
